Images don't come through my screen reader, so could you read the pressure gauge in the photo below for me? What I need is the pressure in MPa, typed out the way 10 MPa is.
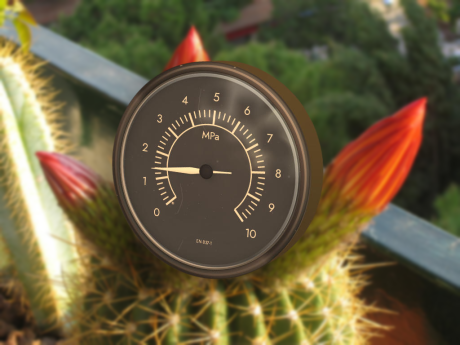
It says 1.4 MPa
